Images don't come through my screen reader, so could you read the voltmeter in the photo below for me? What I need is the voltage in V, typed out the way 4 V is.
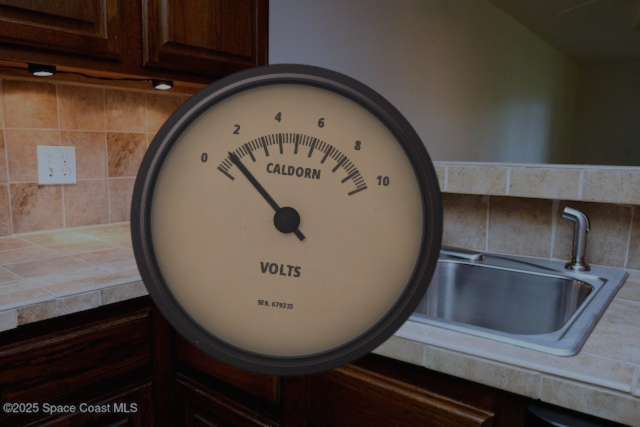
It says 1 V
